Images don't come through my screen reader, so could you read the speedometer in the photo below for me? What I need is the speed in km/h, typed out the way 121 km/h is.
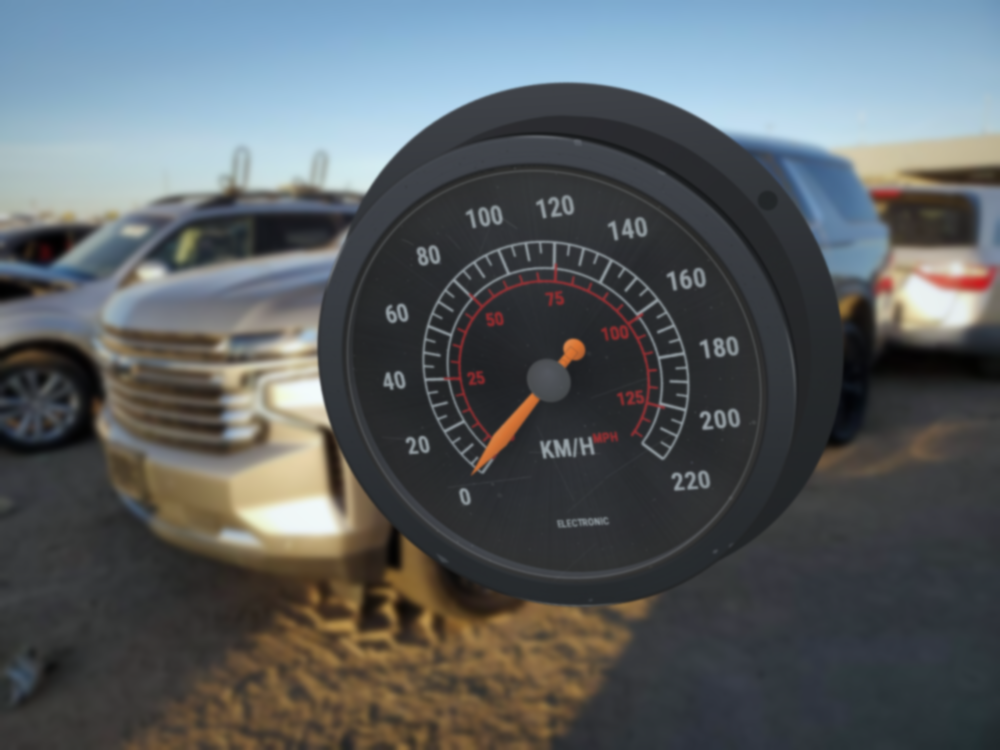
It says 2.5 km/h
